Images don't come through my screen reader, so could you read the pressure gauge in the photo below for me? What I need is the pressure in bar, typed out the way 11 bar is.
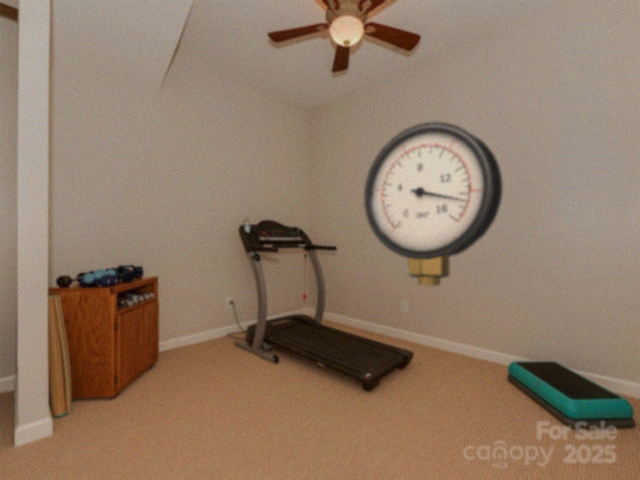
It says 14.5 bar
